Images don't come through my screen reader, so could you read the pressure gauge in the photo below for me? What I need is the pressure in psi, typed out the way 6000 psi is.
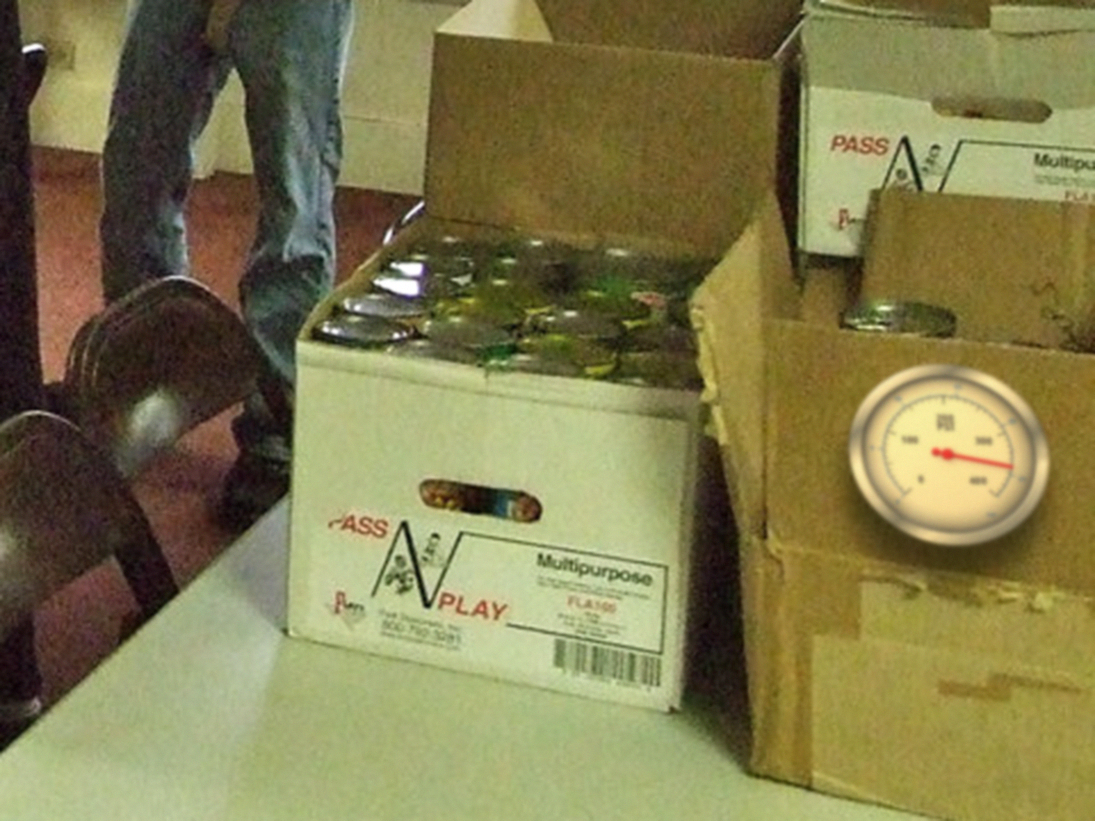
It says 350 psi
